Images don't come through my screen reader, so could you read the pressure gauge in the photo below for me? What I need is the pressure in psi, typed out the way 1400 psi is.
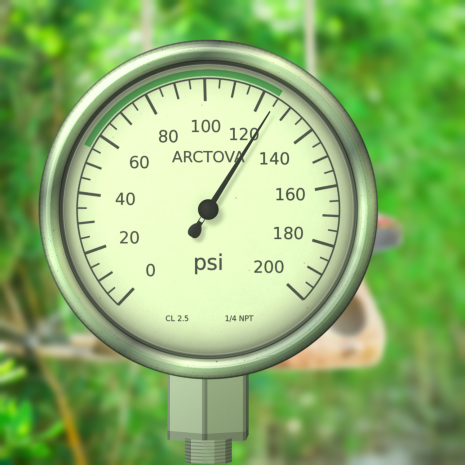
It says 125 psi
